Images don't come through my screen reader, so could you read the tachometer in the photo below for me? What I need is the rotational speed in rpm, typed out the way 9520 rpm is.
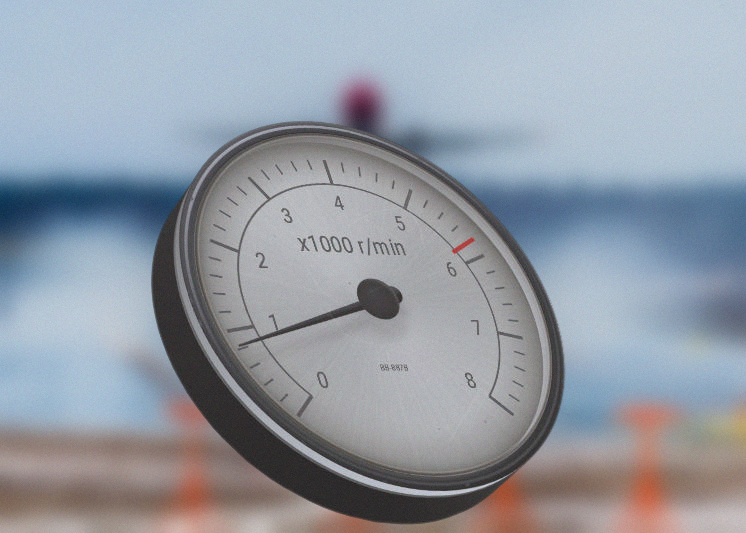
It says 800 rpm
